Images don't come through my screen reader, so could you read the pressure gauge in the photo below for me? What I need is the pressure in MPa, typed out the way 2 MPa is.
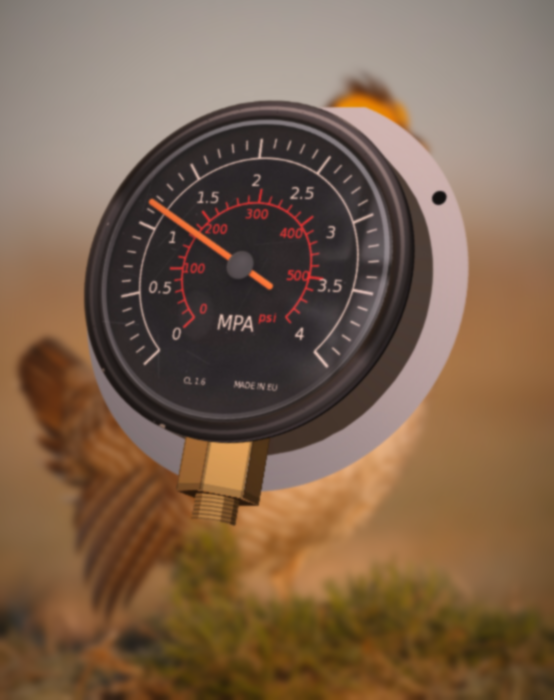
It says 1.15 MPa
